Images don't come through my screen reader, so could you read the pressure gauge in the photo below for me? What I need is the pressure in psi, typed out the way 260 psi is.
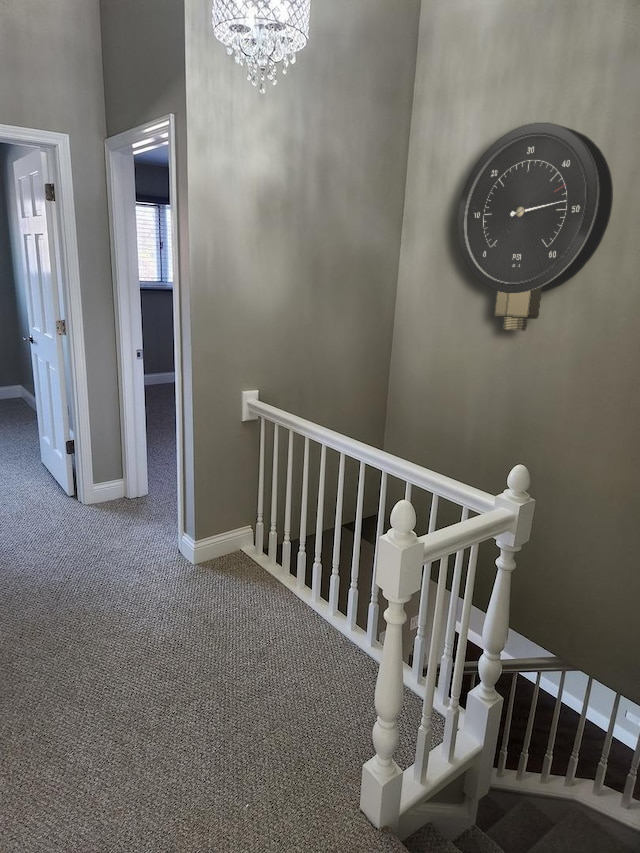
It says 48 psi
